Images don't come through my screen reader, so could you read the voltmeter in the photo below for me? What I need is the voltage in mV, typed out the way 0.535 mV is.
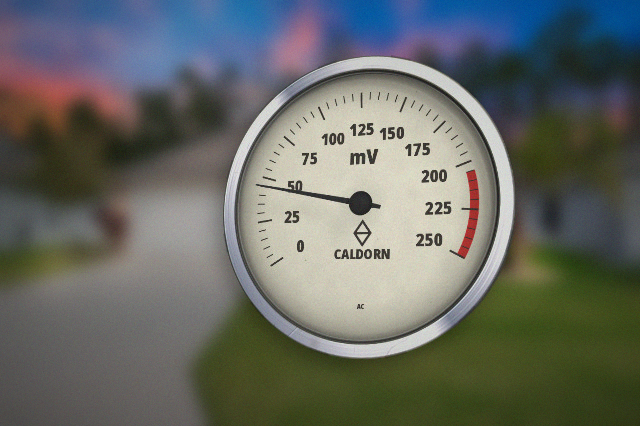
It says 45 mV
